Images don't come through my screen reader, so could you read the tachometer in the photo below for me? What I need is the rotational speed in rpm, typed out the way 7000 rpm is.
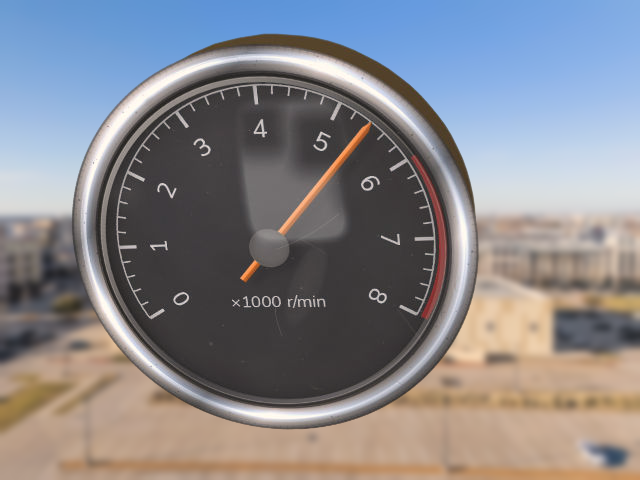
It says 5400 rpm
